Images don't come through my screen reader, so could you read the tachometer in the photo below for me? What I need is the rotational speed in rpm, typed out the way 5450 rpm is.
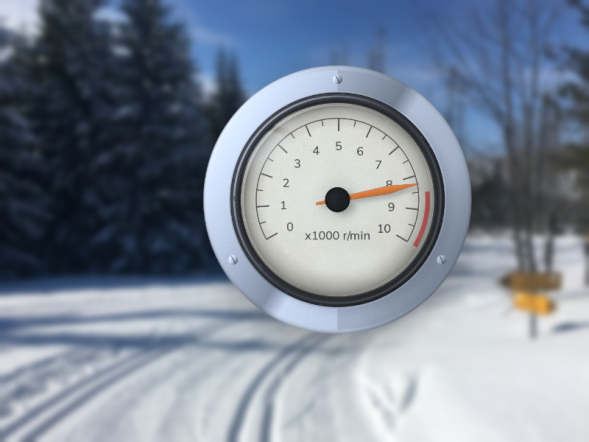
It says 8250 rpm
